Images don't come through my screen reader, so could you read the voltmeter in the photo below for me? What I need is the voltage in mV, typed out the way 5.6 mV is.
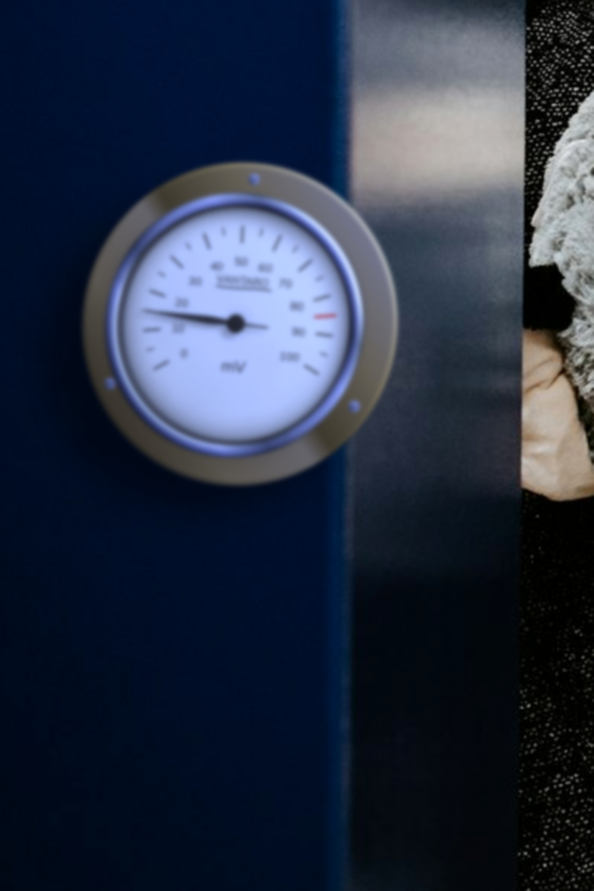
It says 15 mV
